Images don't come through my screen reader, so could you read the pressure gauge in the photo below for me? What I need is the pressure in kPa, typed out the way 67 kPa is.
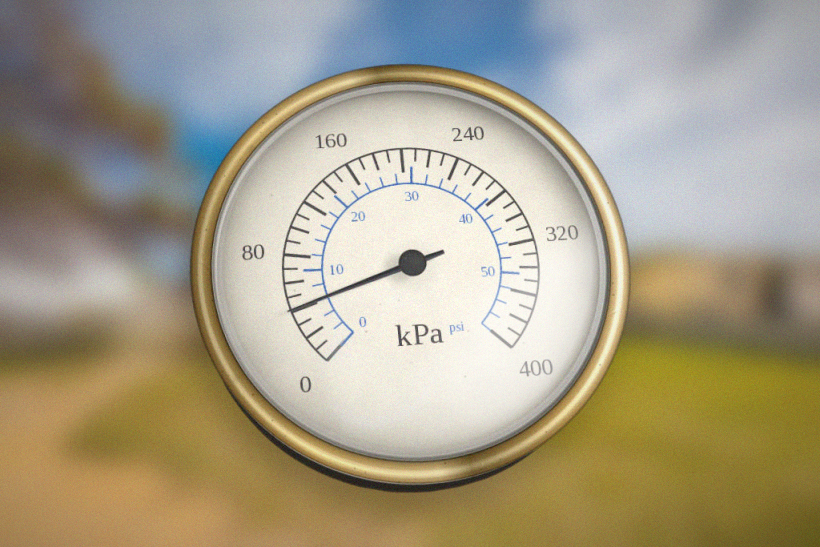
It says 40 kPa
